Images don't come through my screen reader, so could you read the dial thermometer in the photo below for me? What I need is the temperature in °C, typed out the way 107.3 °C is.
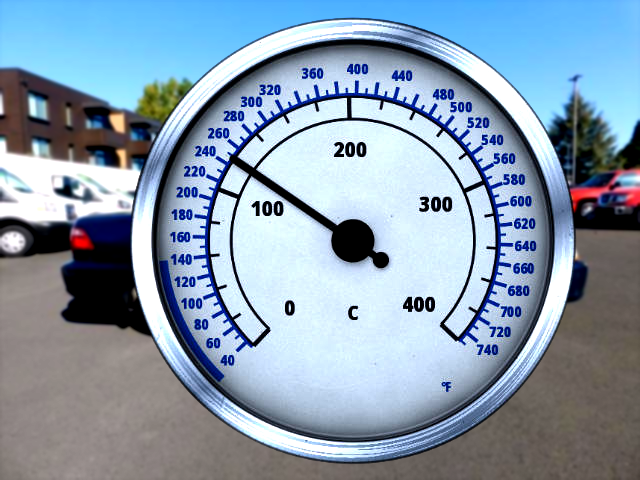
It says 120 °C
